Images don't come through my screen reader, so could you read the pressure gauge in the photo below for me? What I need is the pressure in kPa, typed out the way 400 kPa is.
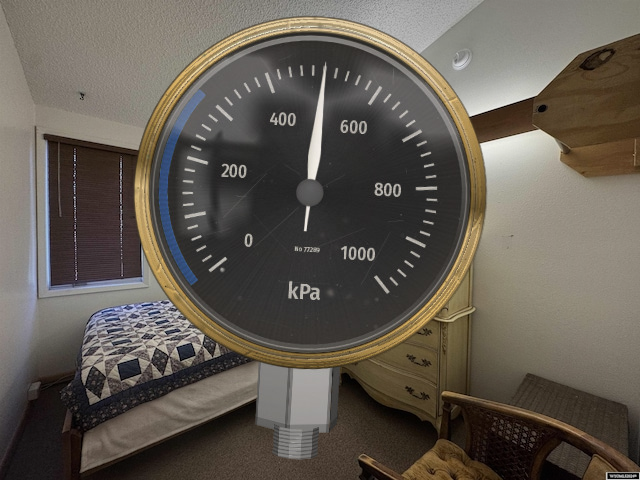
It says 500 kPa
